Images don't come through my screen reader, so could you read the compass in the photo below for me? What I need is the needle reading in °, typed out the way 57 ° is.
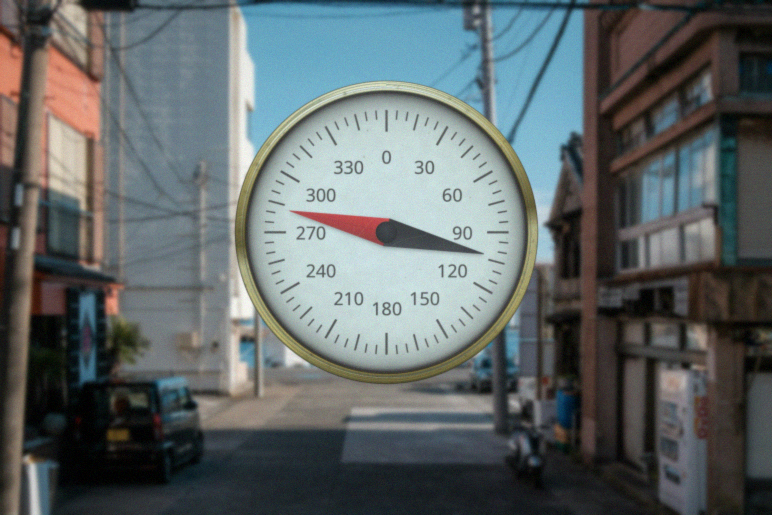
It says 282.5 °
